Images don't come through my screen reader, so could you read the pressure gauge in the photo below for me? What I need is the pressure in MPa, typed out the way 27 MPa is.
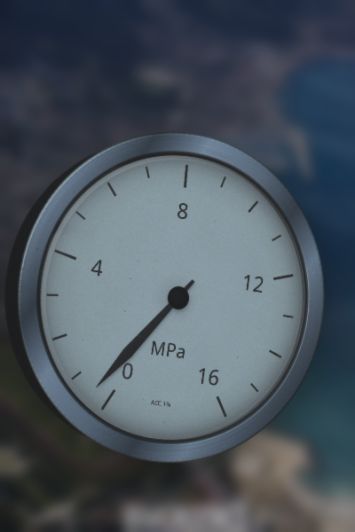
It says 0.5 MPa
